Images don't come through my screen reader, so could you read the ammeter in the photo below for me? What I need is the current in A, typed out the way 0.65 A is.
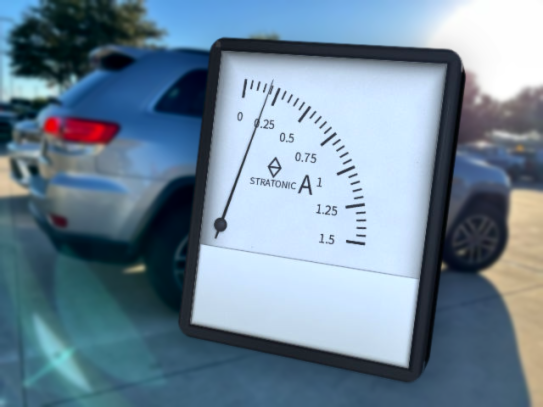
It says 0.2 A
